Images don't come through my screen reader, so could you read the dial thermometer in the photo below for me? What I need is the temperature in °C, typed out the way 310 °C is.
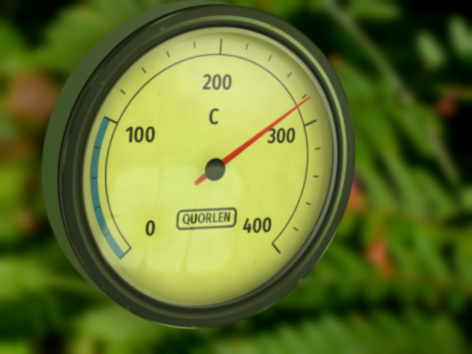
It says 280 °C
